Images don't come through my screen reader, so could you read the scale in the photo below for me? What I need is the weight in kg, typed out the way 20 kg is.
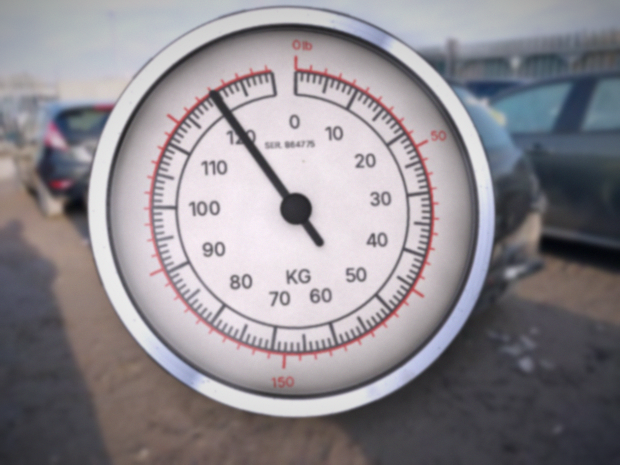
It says 120 kg
